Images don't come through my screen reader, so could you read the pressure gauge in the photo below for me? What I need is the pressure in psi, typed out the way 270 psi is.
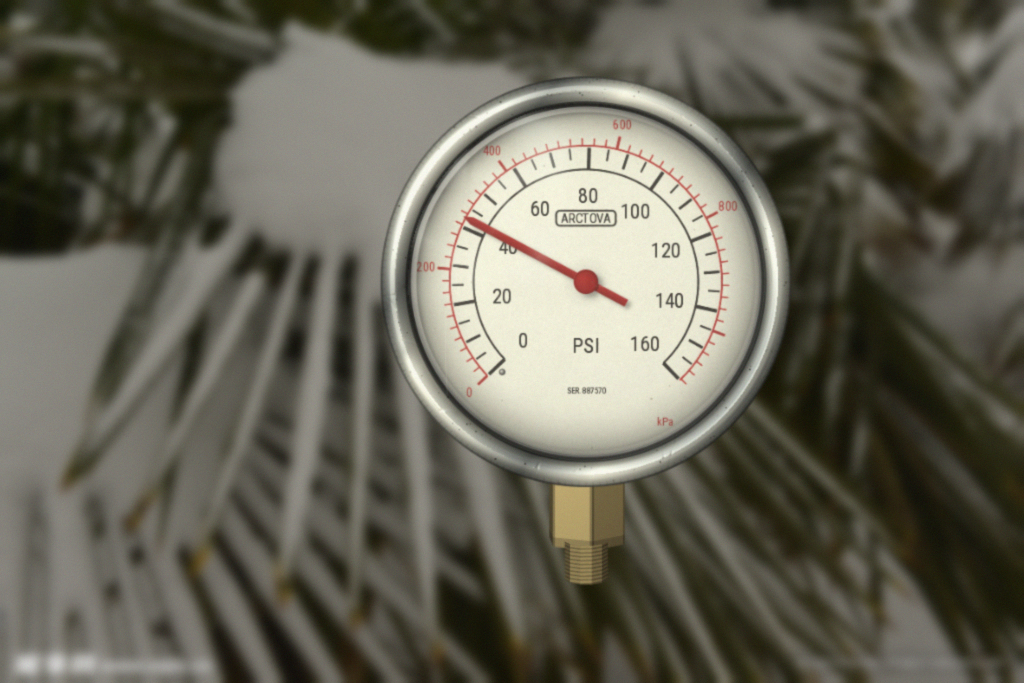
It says 42.5 psi
